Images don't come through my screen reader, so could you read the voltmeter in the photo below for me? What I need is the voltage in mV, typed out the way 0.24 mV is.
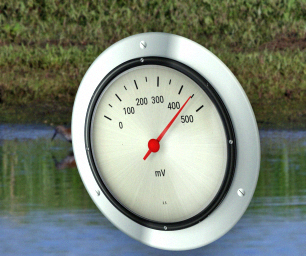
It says 450 mV
